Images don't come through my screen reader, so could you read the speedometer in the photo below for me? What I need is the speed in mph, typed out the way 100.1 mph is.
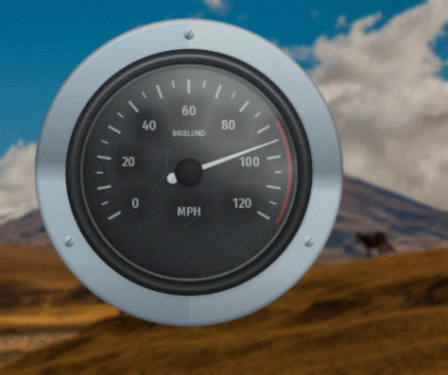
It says 95 mph
